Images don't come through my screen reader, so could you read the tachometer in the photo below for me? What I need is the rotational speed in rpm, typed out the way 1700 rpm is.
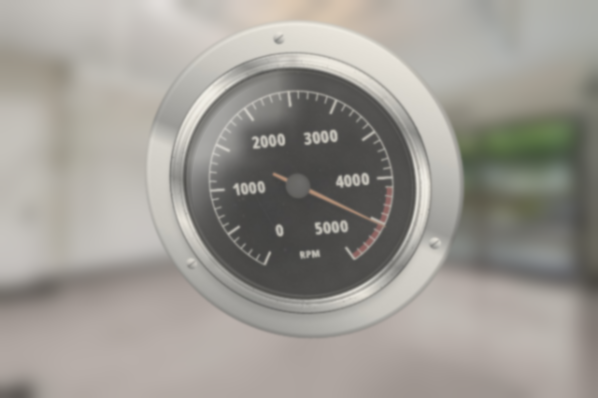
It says 4500 rpm
